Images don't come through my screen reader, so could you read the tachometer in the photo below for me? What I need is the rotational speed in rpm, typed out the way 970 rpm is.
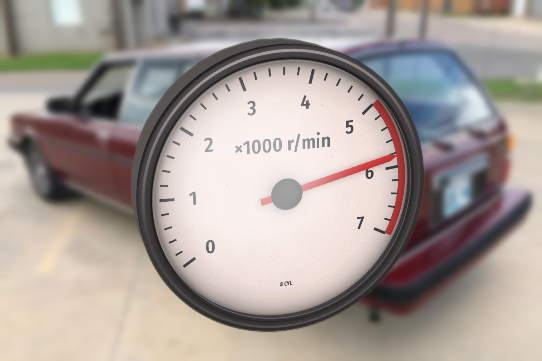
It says 5800 rpm
